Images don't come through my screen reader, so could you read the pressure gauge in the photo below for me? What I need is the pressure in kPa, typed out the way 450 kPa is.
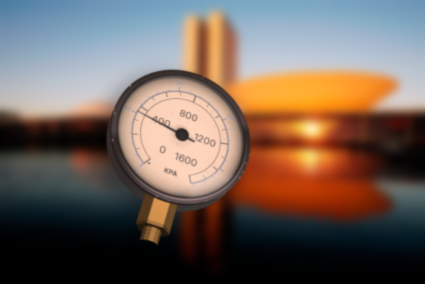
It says 350 kPa
